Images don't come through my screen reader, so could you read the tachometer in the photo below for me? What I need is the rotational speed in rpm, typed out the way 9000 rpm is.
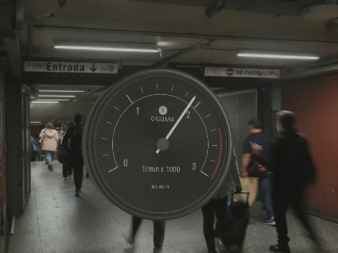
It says 1900 rpm
